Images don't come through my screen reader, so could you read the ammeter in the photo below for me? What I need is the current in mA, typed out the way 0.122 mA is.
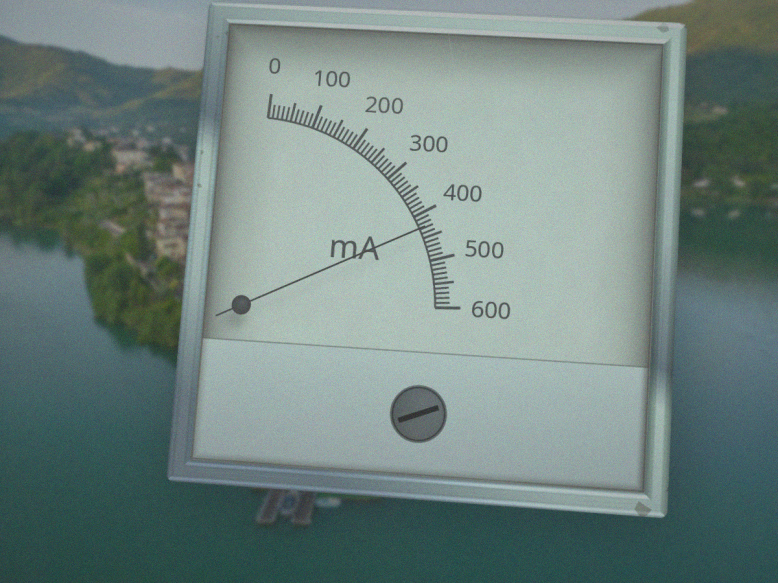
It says 430 mA
